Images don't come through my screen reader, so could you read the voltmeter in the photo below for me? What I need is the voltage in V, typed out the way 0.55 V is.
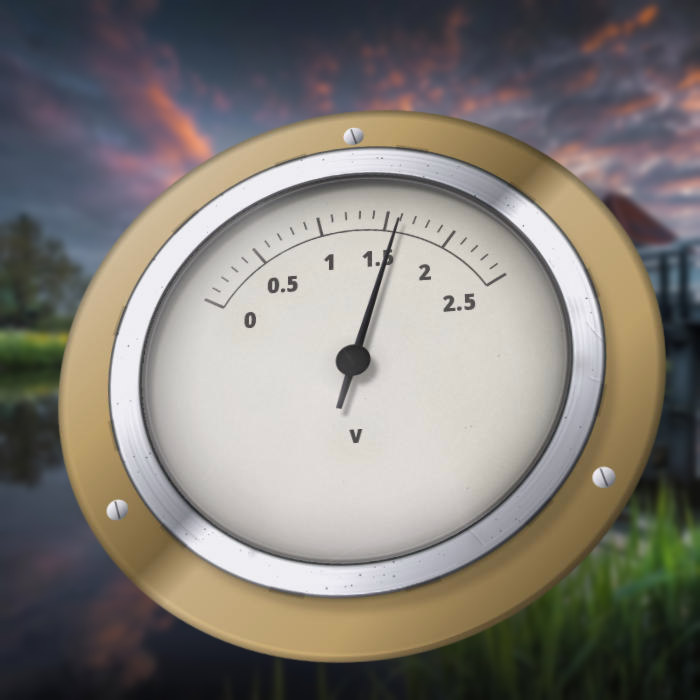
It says 1.6 V
